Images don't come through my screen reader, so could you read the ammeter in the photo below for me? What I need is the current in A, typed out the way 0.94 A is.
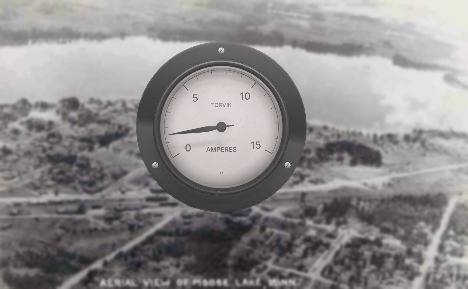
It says 1.5 A
